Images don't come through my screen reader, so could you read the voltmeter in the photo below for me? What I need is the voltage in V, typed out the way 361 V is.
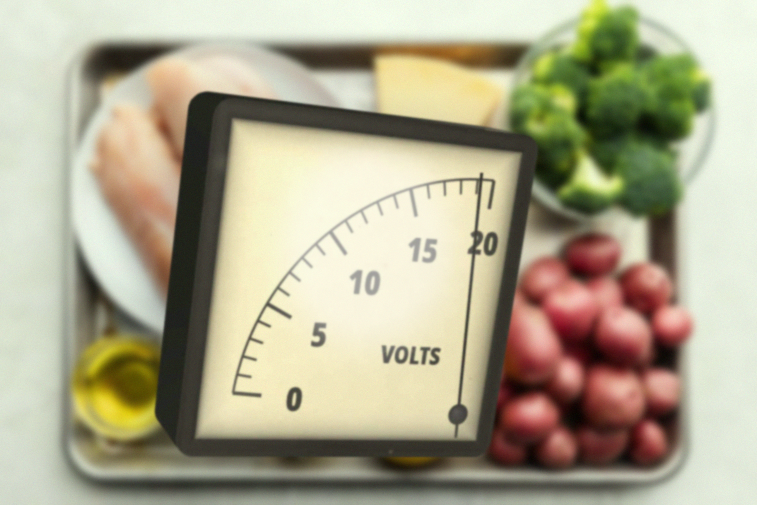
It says 19 V
